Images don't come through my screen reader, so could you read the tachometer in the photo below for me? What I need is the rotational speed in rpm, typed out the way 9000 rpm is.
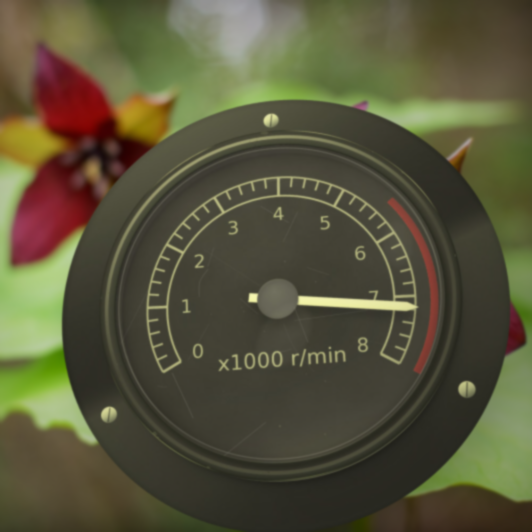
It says 7200 rpm
